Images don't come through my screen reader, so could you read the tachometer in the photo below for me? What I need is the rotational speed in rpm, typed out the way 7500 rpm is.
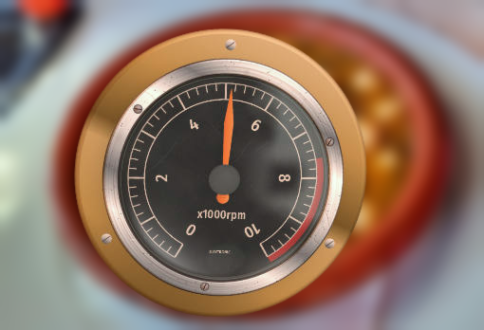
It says 5100 rpm
